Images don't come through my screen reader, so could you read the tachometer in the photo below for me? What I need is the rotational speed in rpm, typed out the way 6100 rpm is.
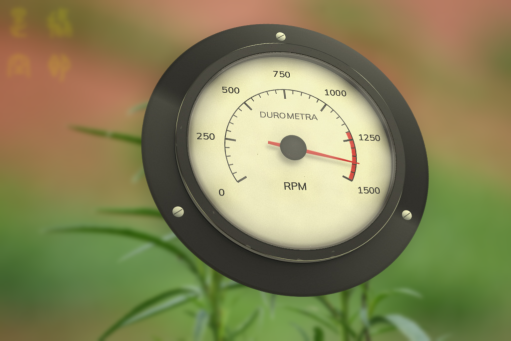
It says 1400 rpm
